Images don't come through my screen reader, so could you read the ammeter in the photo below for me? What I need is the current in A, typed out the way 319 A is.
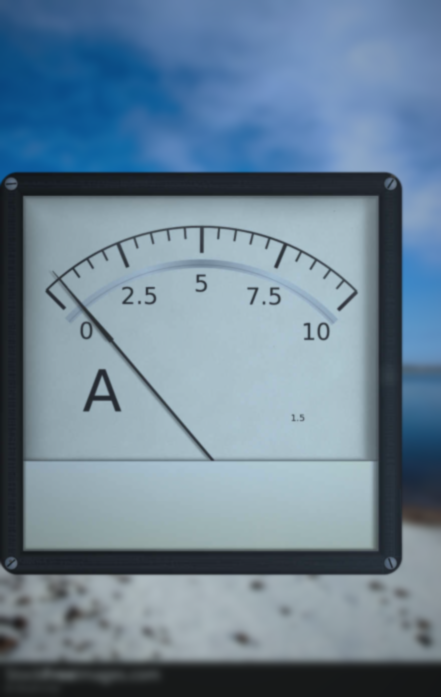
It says 0.5 A
